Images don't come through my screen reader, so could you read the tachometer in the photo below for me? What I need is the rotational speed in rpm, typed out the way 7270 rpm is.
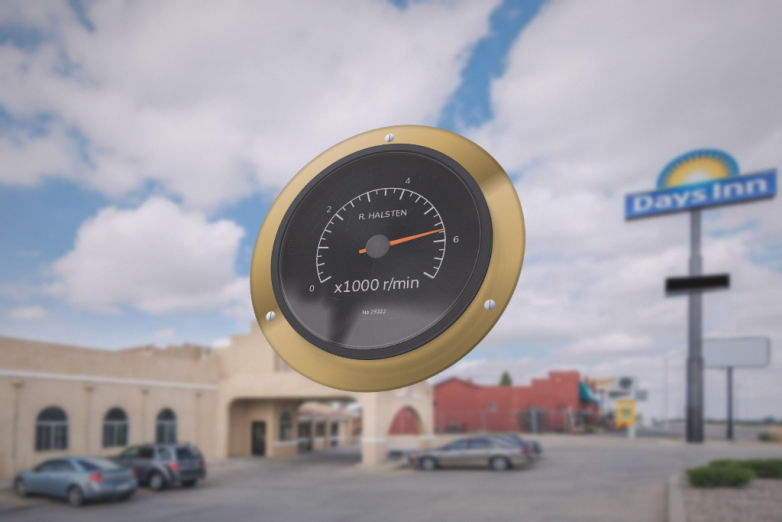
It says 5750 rpm
